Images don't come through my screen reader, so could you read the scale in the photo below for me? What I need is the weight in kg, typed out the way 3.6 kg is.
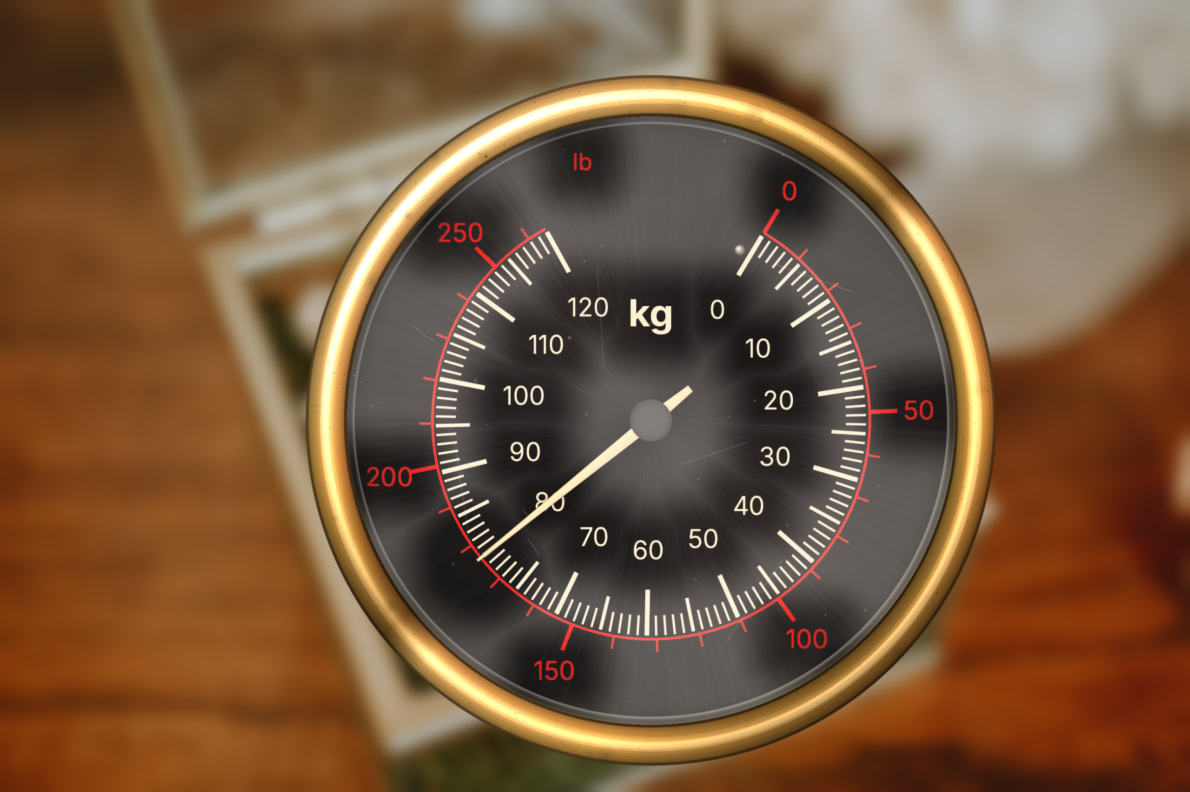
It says 80 kg
